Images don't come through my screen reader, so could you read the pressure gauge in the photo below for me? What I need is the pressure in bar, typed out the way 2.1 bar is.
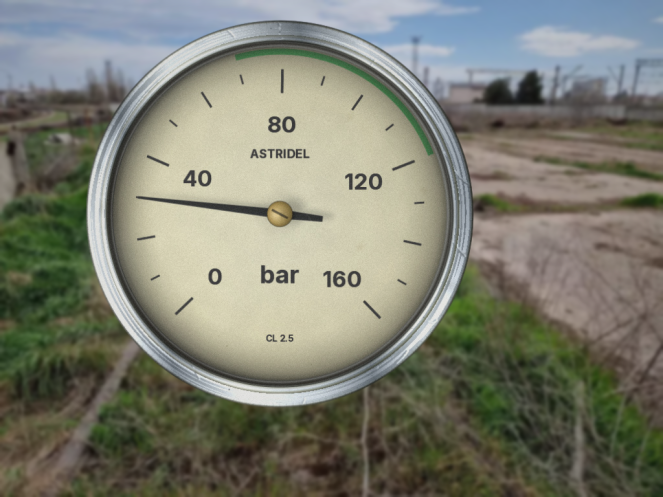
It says 30 bar
